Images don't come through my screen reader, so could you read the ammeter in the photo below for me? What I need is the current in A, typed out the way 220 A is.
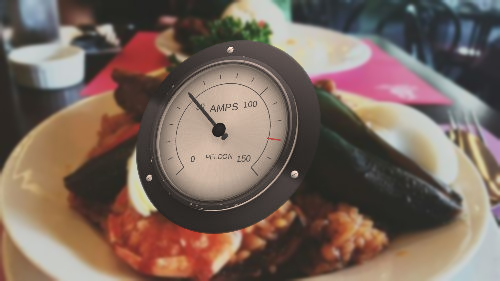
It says 50 A
